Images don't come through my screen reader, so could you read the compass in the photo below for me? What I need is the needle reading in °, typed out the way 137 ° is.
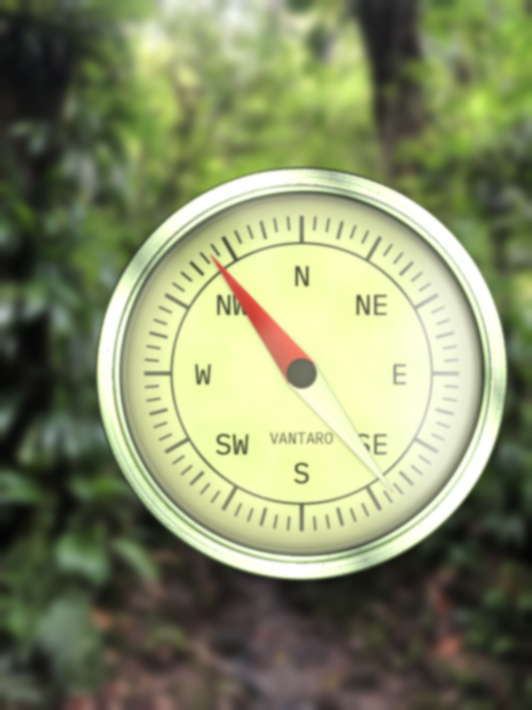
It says 322.5 °
